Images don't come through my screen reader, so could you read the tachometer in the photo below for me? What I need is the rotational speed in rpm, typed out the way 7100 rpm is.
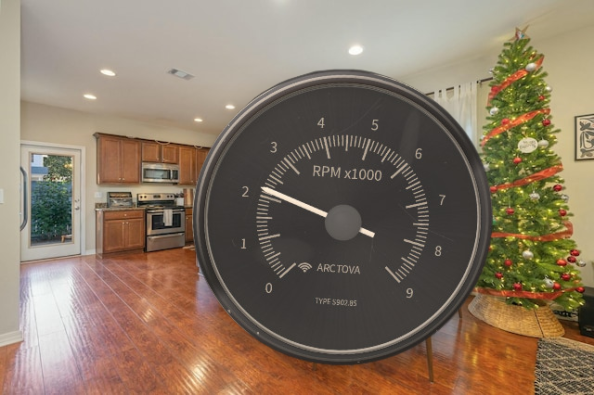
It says 2200 rpm
